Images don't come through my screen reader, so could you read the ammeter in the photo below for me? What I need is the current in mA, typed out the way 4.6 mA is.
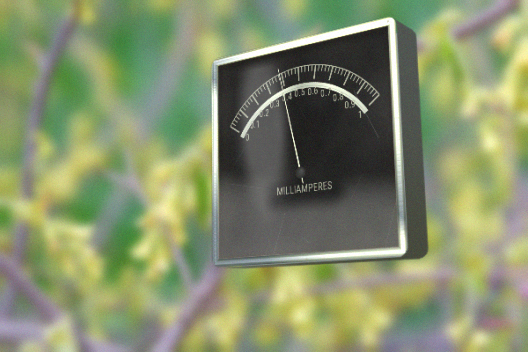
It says 0.4 mA
